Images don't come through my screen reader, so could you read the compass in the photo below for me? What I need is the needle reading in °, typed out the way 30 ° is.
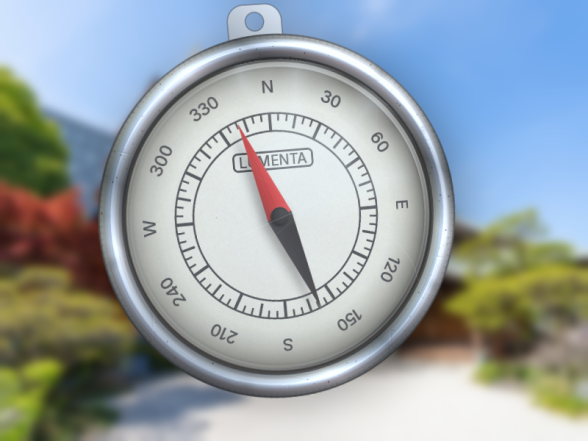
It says 340 °
